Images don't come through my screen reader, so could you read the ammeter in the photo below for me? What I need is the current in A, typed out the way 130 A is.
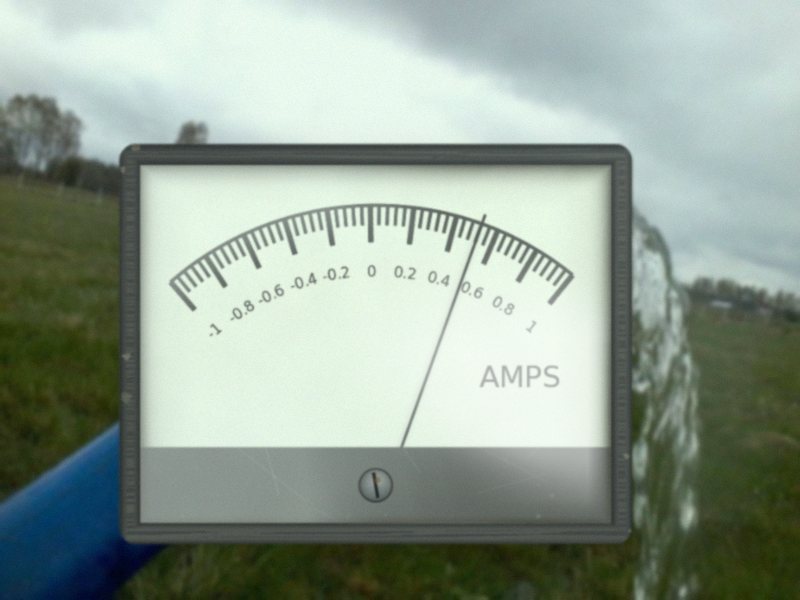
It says 0.52 A
